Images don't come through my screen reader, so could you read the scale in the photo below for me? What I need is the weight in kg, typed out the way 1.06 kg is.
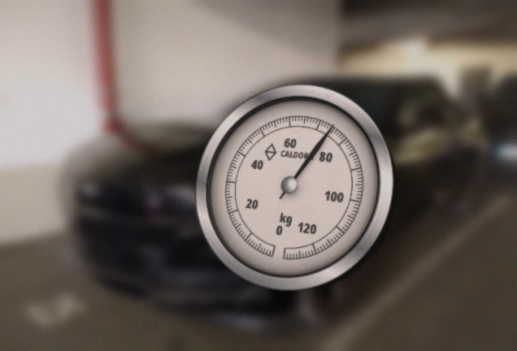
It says 75 kg
